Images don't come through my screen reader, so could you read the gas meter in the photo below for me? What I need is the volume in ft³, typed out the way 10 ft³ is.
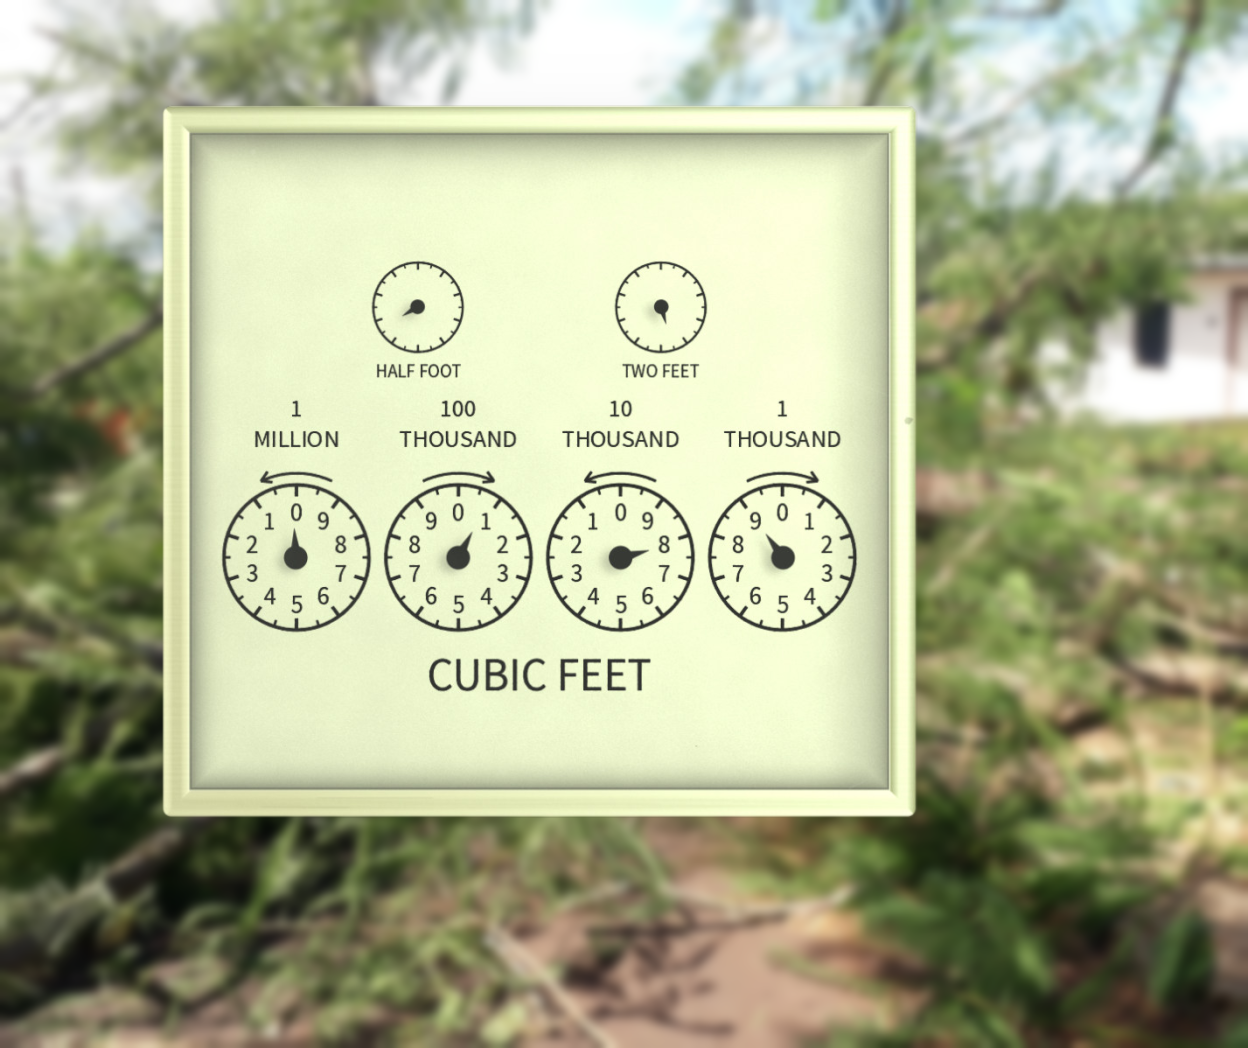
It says 7900 ft³
